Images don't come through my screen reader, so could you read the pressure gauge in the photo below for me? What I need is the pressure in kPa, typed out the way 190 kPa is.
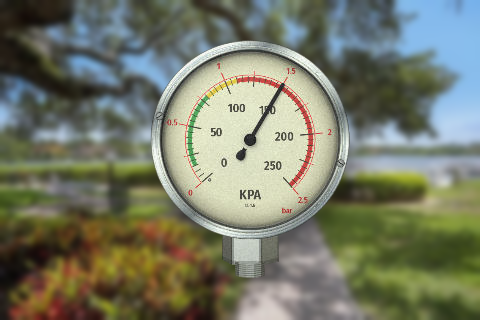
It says 150 kPa
